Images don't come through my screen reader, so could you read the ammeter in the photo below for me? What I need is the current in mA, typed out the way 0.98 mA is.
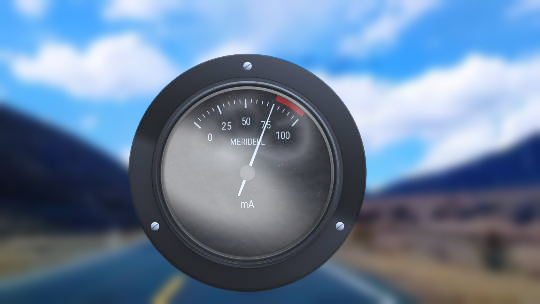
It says 75 mA
